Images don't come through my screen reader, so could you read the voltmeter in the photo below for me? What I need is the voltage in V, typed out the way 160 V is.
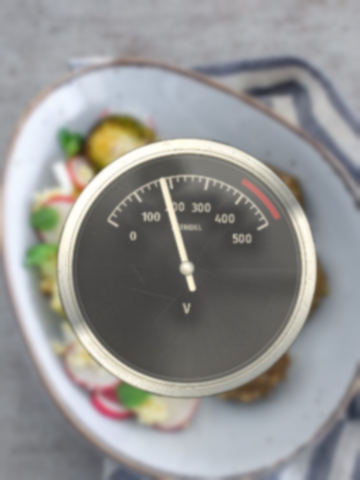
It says 180 V
